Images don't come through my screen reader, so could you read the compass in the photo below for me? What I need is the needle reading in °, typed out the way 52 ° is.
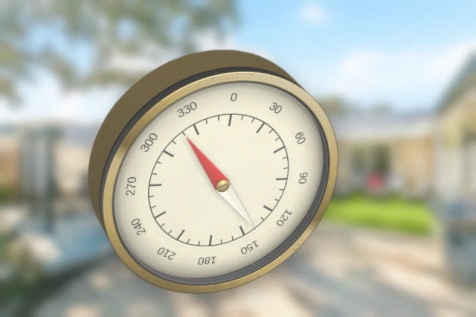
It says 320 °
